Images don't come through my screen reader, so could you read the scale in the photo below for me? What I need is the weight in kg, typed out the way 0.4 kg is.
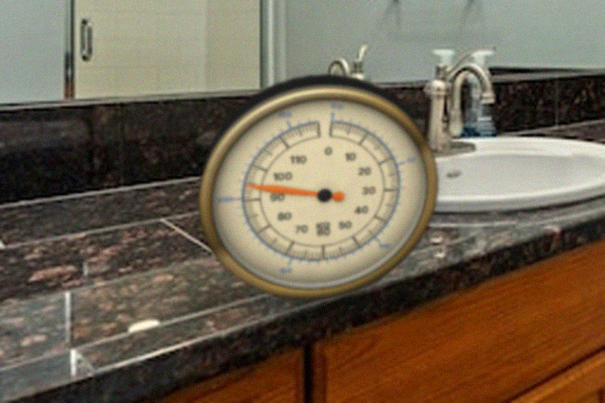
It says 95 kg
